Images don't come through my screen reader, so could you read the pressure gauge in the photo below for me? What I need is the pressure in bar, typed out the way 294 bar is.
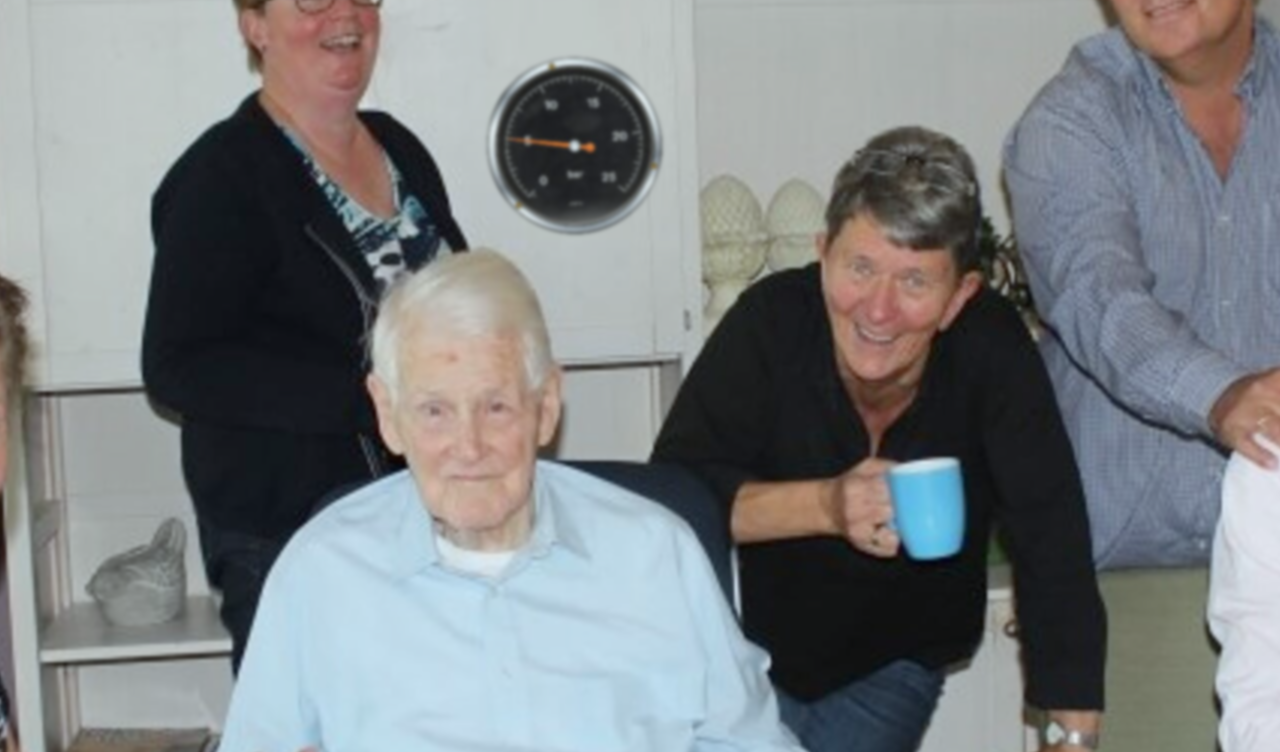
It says 5 bar
